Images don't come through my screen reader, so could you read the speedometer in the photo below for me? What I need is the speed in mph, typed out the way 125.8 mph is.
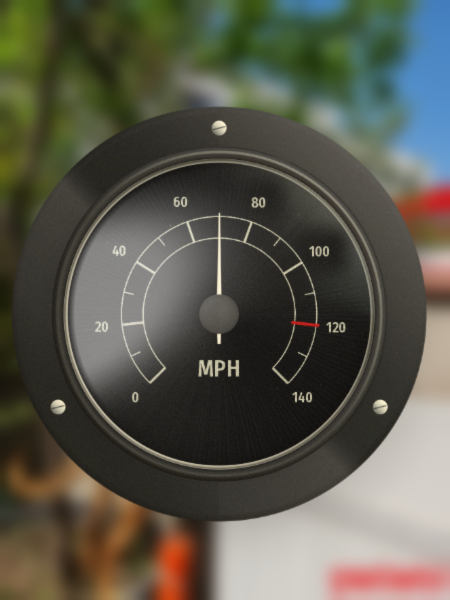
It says 70 mph
